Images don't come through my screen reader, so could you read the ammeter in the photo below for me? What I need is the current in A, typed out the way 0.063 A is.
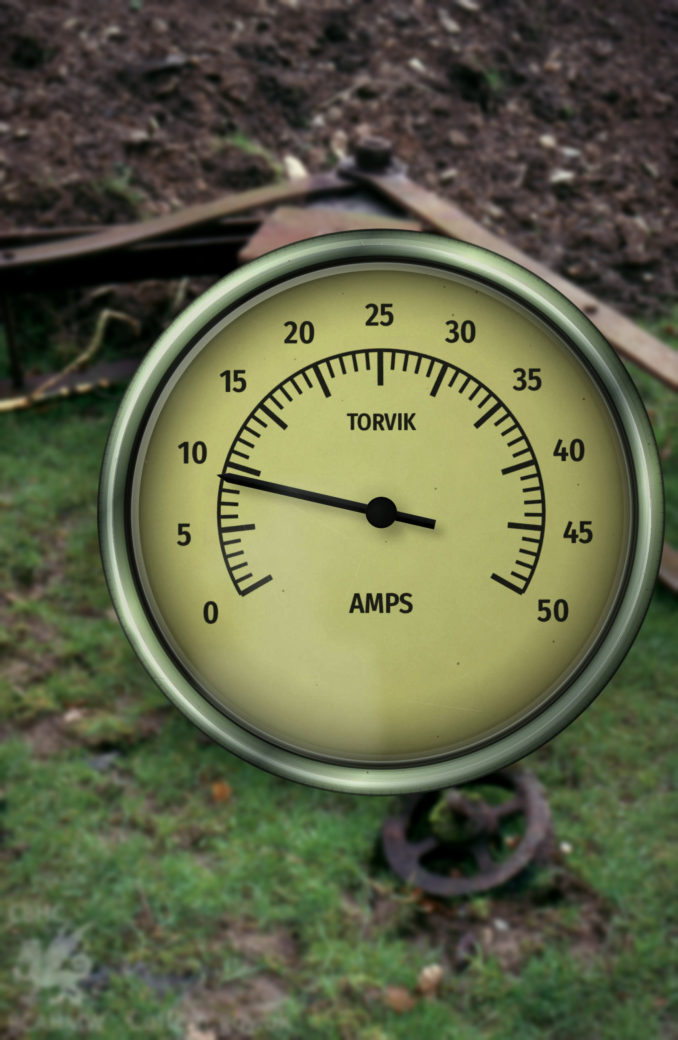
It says 9 A
